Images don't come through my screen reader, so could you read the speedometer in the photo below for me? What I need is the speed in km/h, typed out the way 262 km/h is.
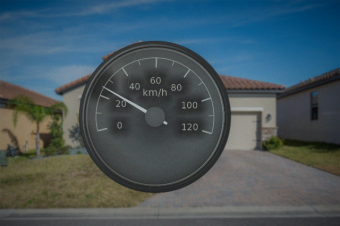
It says 25 km/h
